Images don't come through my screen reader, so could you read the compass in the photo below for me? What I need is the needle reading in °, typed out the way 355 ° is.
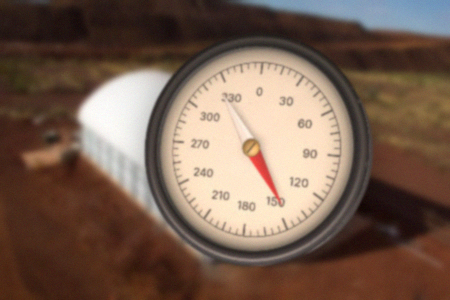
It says 145 °
